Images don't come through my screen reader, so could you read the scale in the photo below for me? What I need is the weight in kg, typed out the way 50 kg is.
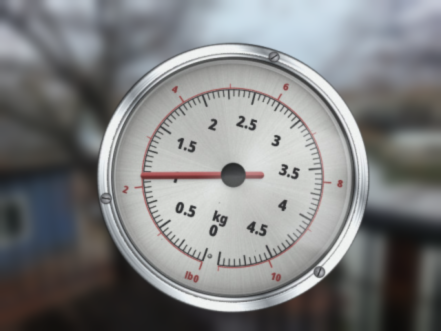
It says 1 kg
